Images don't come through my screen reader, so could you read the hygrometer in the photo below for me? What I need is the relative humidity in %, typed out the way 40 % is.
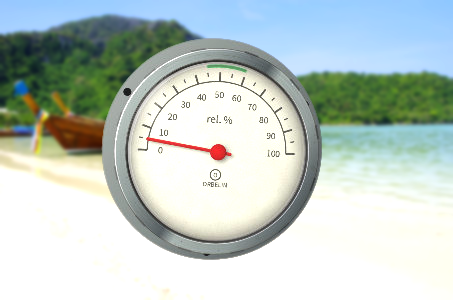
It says 5 %
